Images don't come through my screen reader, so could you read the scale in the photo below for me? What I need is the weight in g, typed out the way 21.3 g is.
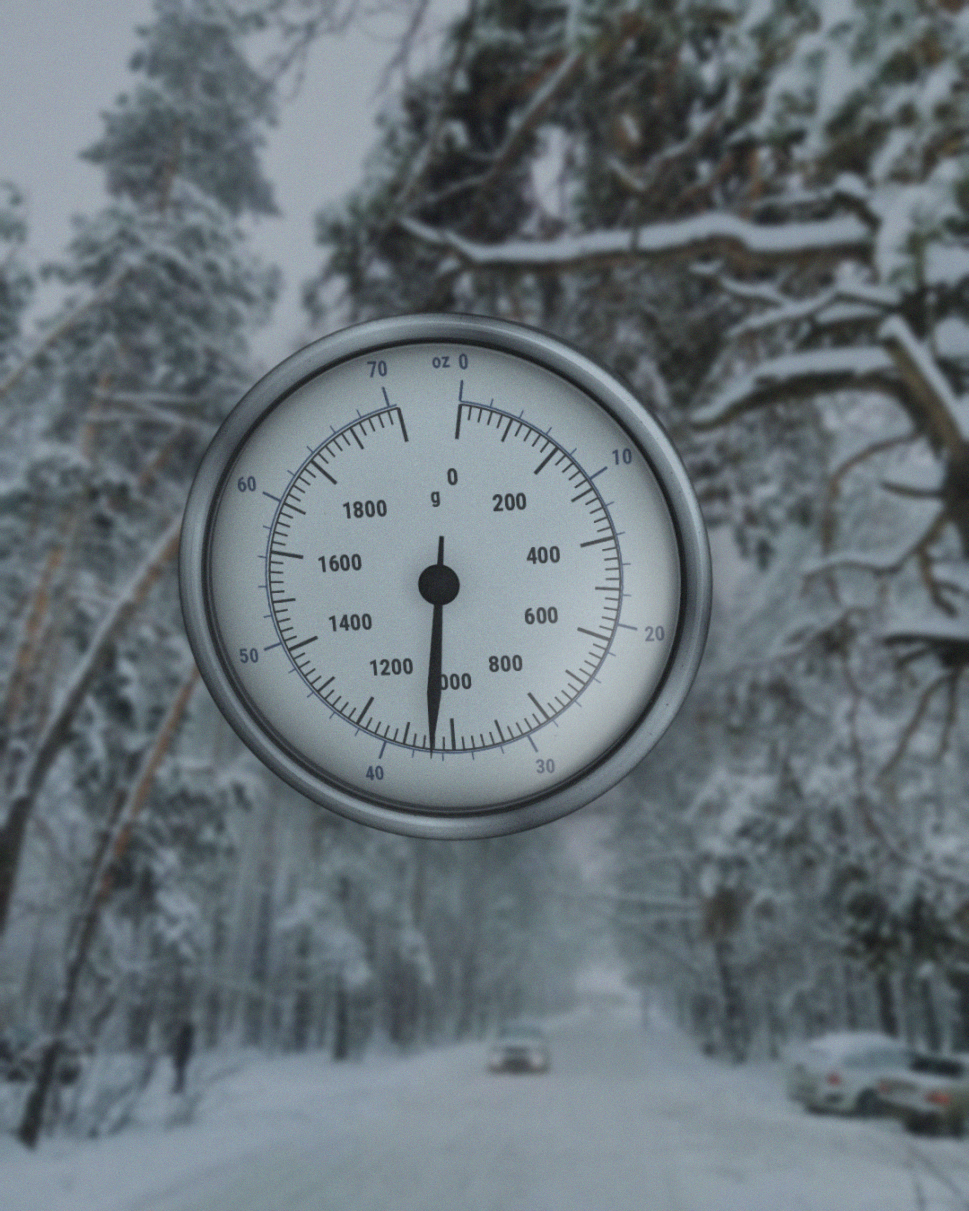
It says 1040 g
